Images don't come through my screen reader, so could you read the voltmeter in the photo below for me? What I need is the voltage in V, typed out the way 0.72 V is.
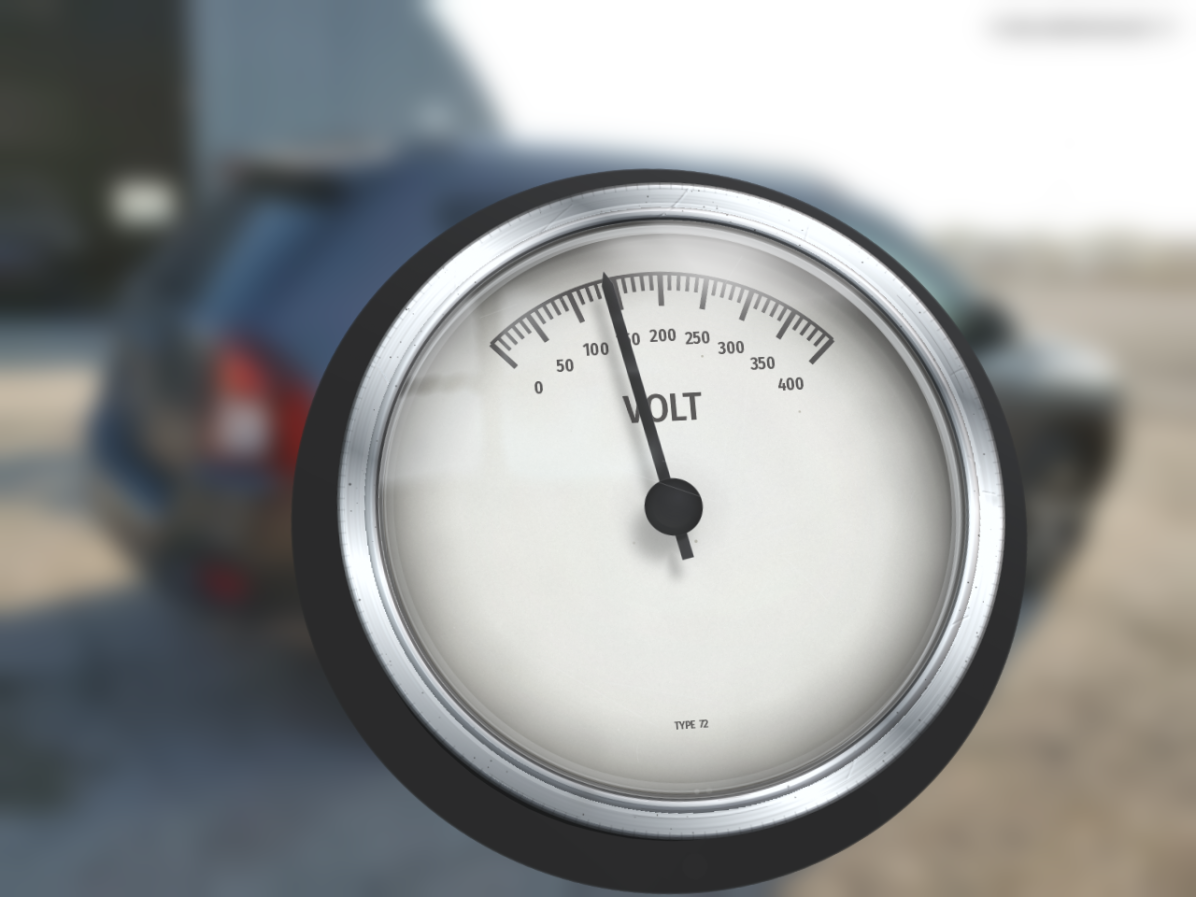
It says 140 V
